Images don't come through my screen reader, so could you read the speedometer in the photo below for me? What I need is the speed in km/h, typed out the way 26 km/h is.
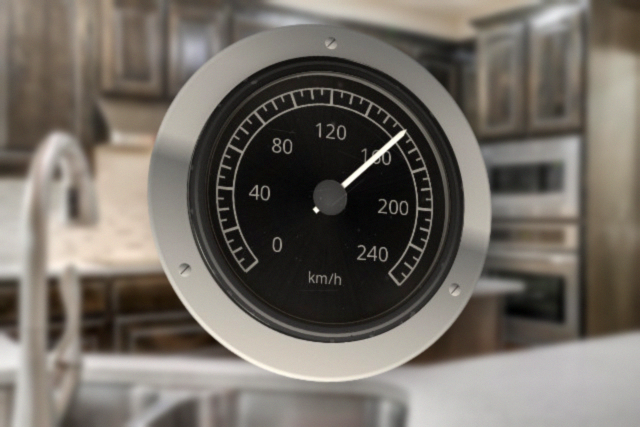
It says 160 km/h
